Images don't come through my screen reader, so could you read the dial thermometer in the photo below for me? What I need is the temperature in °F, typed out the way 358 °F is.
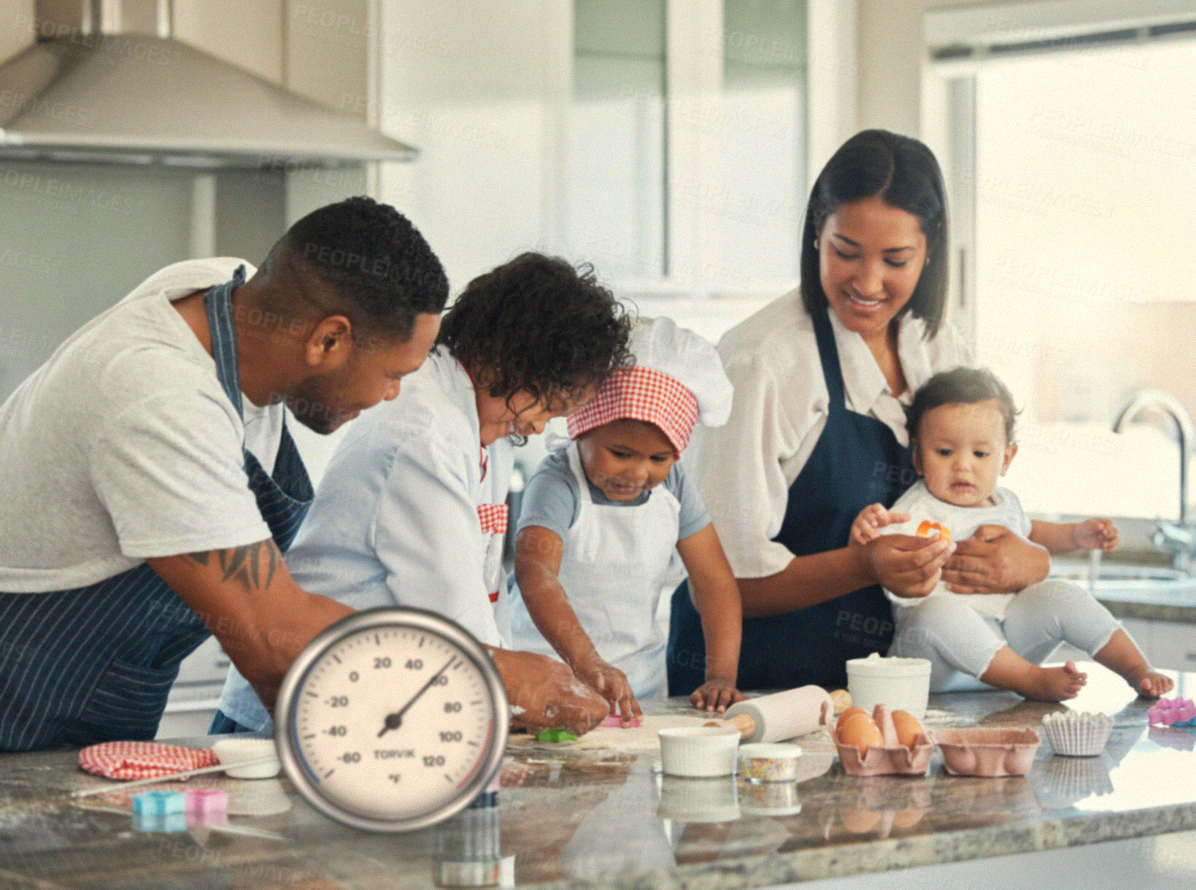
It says 56 °F
